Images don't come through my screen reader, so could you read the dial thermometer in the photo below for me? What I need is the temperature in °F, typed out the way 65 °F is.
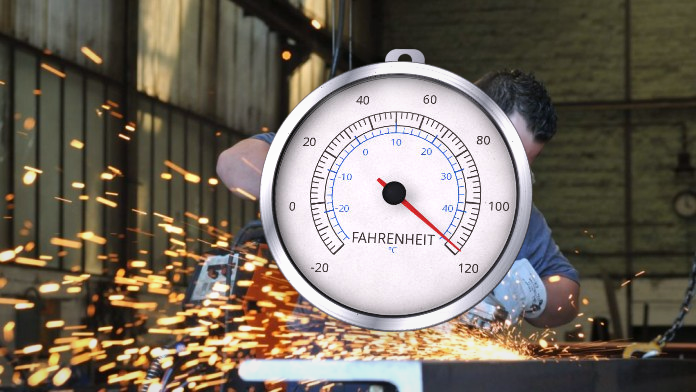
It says 118 °F
